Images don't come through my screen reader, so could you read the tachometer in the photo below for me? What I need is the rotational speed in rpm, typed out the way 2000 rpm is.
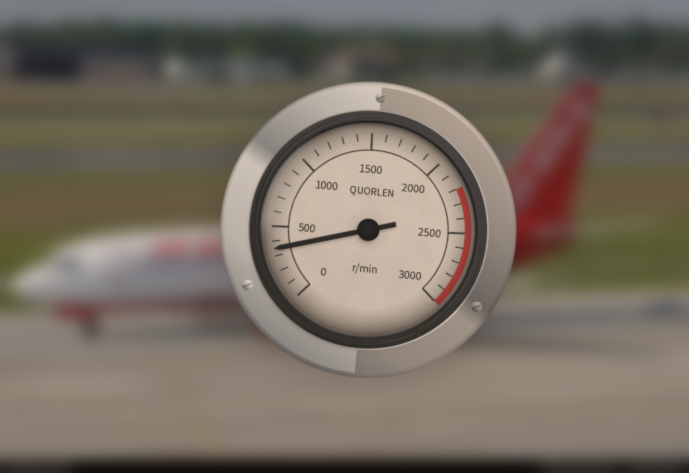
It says 350 rpm
